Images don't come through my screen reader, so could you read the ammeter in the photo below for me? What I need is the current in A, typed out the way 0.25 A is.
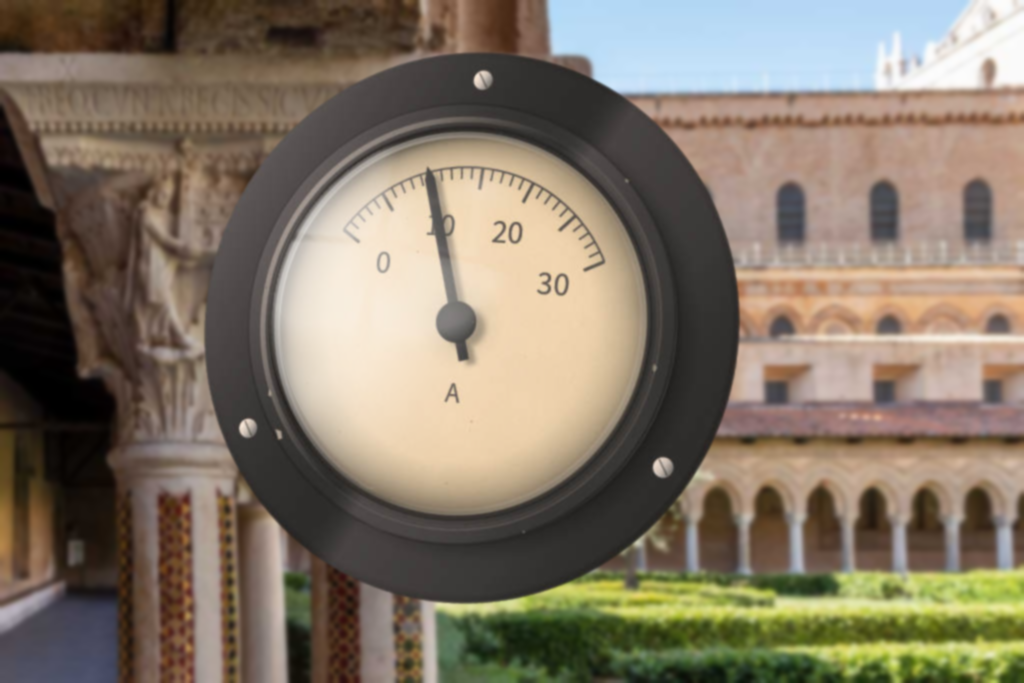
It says 10 A
